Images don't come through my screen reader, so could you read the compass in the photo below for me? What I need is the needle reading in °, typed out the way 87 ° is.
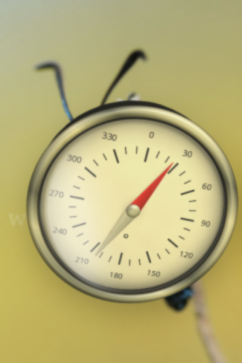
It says 25 °
